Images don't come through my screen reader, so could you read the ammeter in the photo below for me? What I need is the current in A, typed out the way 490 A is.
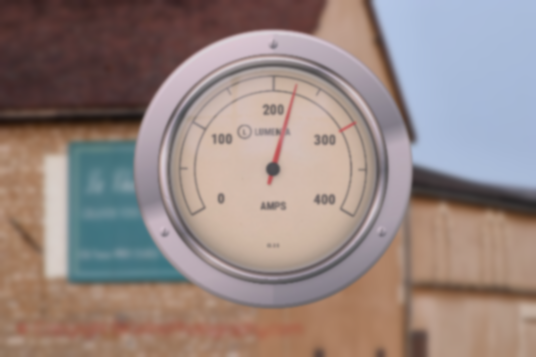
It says 225 A
